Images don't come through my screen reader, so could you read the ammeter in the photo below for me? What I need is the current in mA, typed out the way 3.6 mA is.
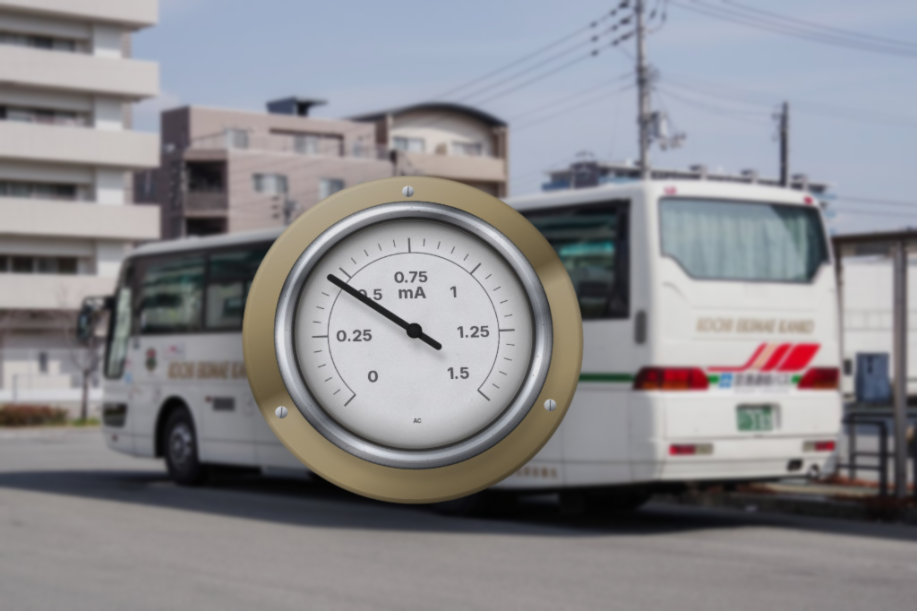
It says 0.45 mA
